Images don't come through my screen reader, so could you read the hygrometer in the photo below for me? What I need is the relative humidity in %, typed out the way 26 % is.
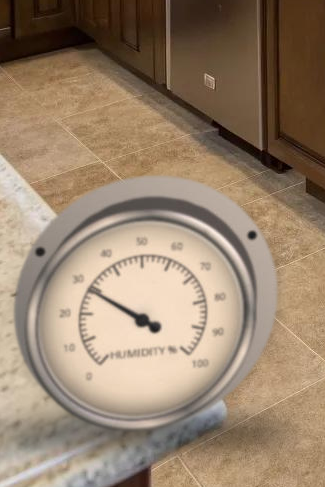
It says 30 %
